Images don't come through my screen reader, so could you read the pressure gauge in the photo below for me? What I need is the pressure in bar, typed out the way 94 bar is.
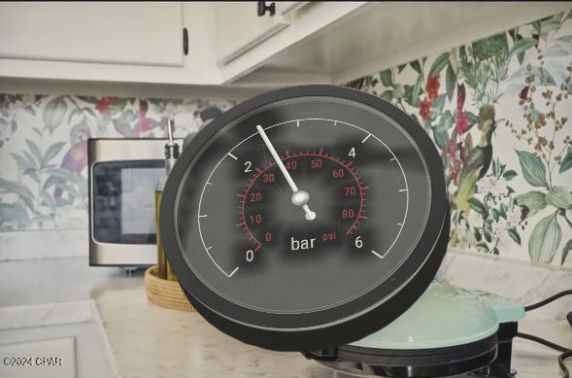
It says 2.5 bar
